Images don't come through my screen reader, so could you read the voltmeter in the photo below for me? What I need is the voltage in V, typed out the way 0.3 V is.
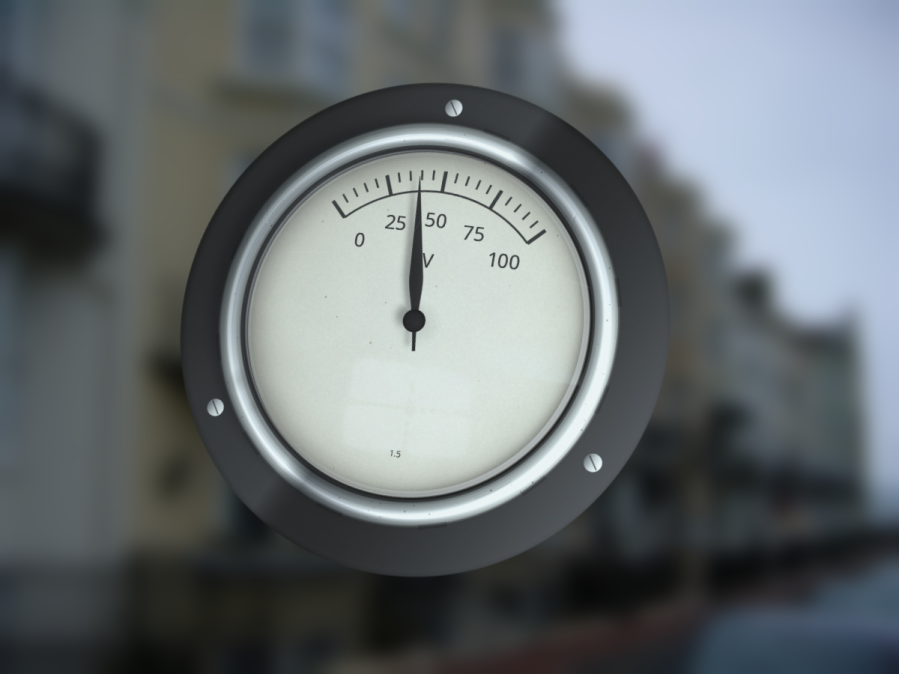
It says 40 V
